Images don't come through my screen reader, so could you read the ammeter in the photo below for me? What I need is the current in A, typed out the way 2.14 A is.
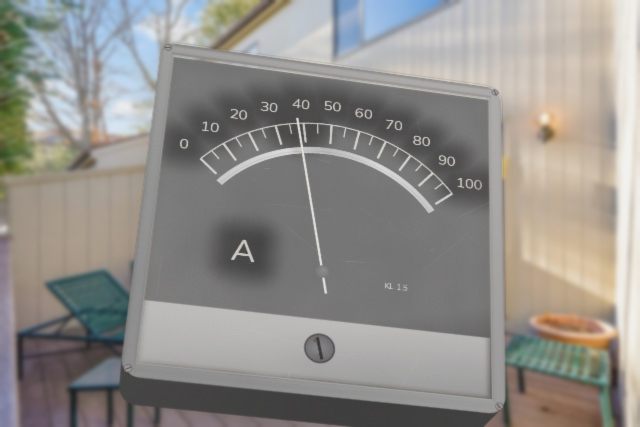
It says 37.5 A
